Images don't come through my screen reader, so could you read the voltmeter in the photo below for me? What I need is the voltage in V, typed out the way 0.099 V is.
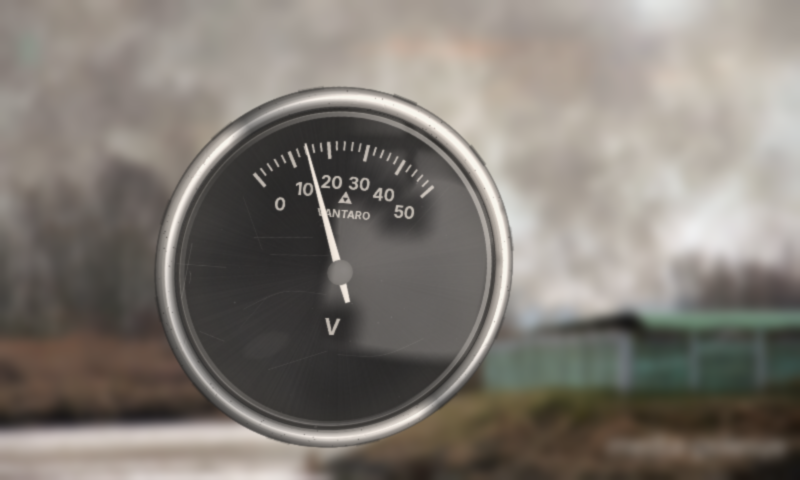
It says 14 V
